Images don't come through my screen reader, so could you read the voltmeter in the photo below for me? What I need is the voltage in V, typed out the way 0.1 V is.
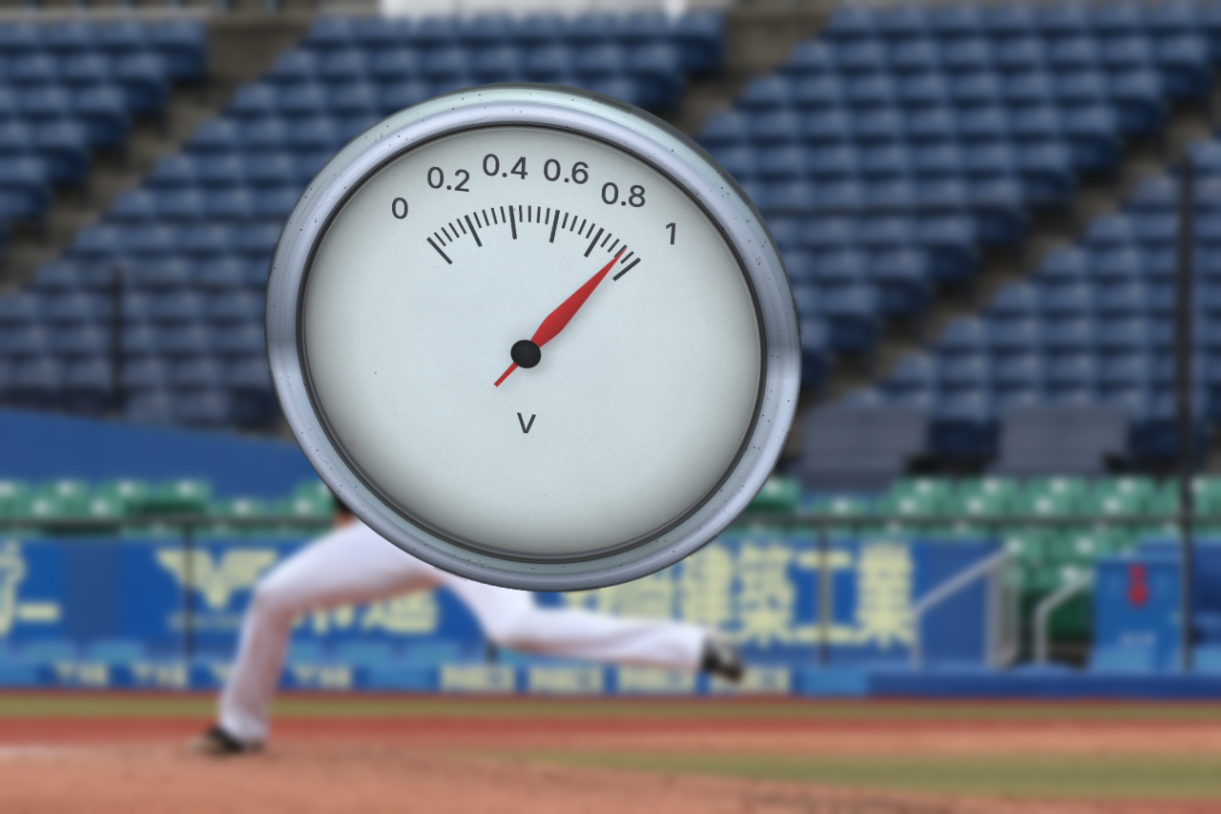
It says 0.92 V
